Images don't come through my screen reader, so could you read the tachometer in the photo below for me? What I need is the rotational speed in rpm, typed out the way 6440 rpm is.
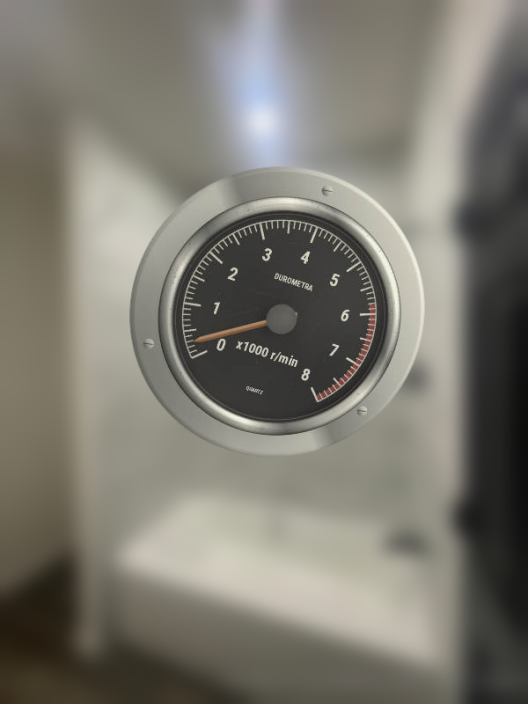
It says 300 rpm
